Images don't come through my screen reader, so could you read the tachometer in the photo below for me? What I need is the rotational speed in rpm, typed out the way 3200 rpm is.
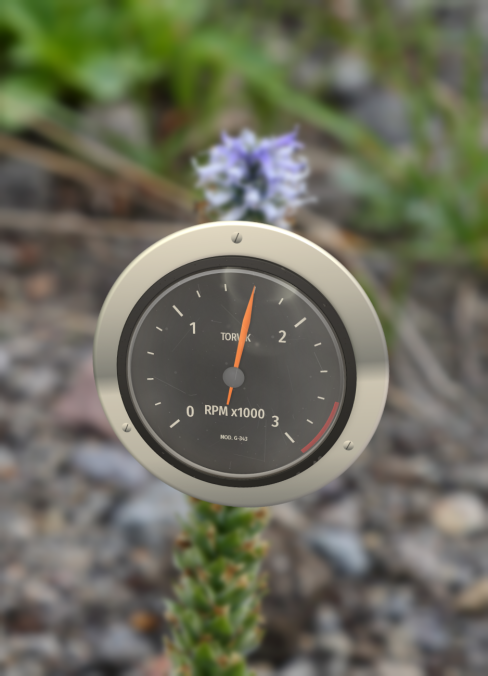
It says 1600 rpm
